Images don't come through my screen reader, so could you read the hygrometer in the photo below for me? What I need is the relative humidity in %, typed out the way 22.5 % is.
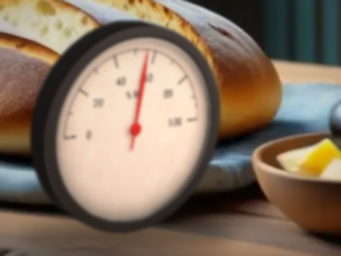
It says 55 %
